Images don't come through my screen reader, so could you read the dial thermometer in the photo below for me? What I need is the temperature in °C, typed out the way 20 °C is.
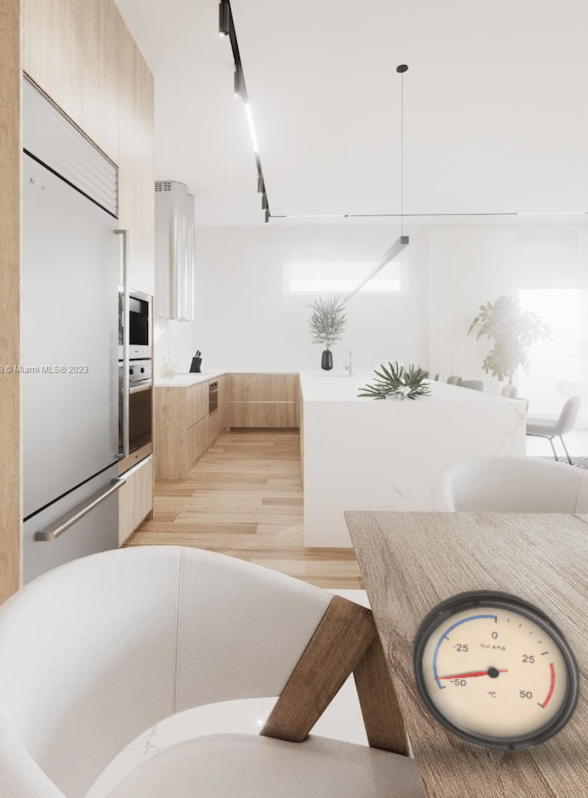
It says -45 °C
